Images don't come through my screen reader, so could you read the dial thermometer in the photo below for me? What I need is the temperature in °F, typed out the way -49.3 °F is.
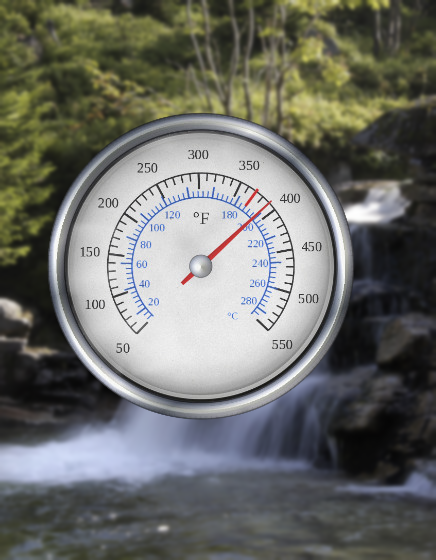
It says 390 °F
